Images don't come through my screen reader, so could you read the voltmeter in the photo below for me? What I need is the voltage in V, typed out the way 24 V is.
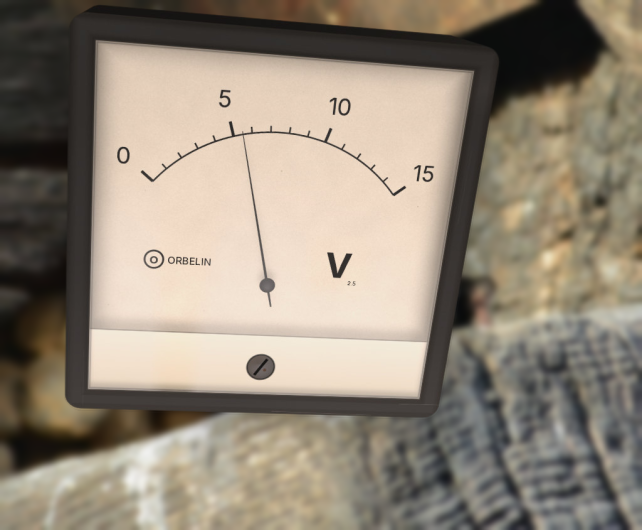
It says 5.5 V
